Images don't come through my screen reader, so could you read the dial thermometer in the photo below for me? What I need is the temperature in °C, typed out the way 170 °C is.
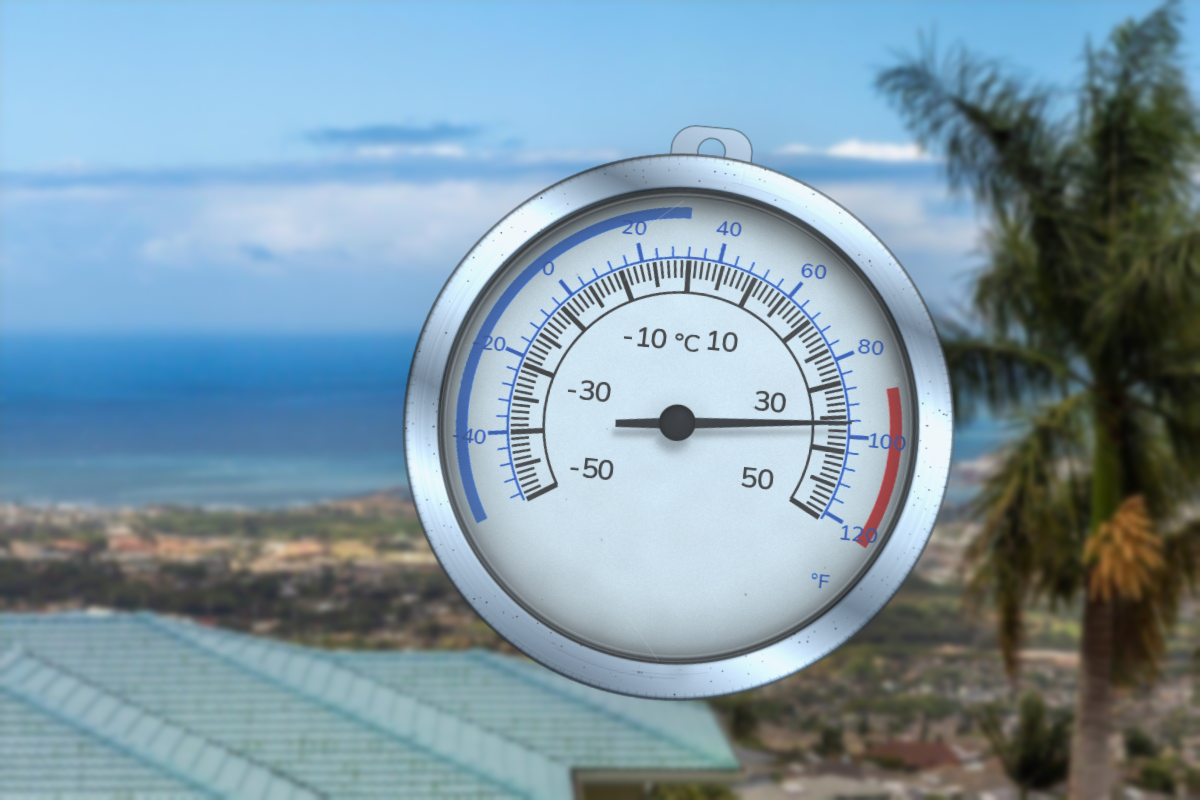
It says 36 °C
